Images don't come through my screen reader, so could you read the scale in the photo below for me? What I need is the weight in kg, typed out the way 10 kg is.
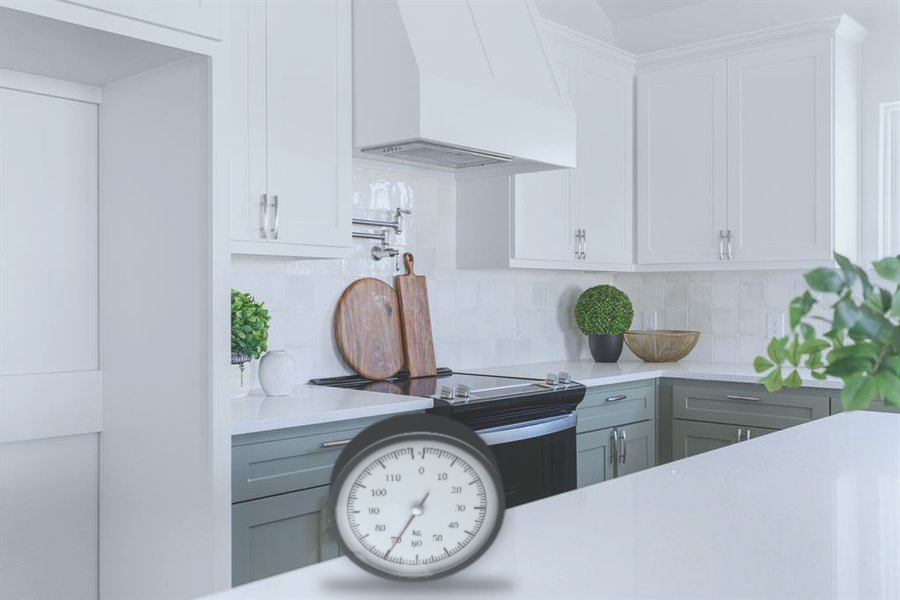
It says 70 kg
